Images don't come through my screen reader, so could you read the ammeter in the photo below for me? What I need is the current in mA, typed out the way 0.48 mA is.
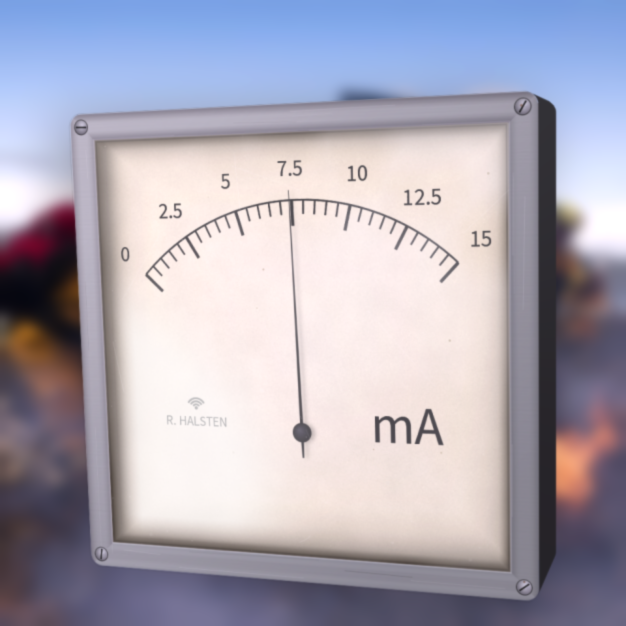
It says 7.5 mA
